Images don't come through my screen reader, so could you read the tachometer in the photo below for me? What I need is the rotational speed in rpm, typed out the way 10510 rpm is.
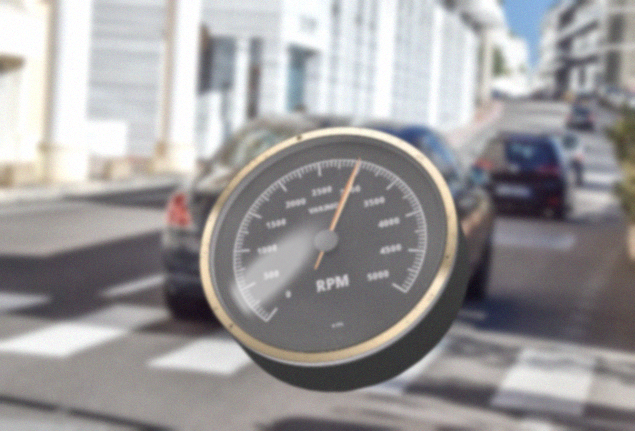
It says 3000 rpm
